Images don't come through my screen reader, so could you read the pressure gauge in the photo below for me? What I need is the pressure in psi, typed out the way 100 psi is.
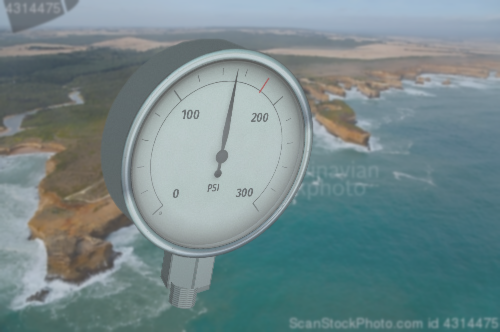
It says 150 psi
